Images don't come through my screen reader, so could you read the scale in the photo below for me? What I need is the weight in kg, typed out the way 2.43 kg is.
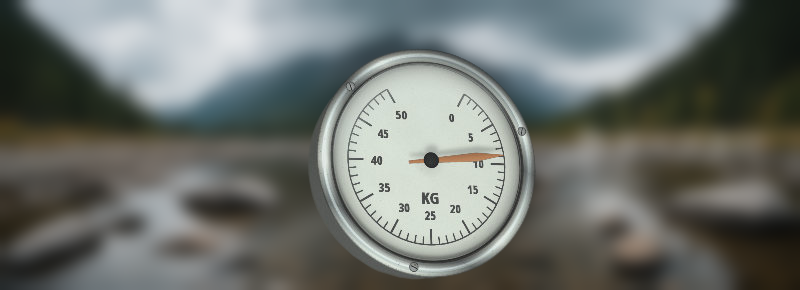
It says 9 kg
